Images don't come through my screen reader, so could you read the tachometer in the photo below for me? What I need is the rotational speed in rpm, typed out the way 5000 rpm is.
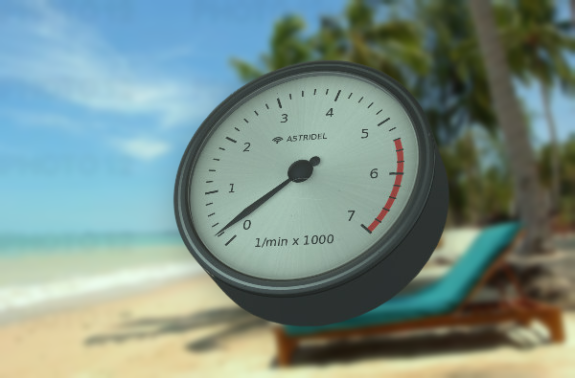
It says 200 rpm
